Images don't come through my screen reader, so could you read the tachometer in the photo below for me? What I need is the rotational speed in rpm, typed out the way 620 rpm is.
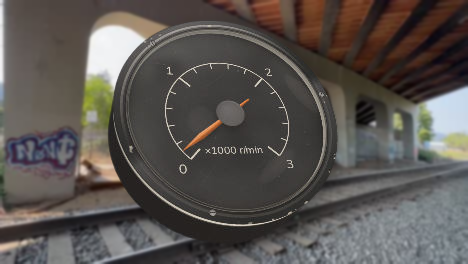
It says 100 rpm
